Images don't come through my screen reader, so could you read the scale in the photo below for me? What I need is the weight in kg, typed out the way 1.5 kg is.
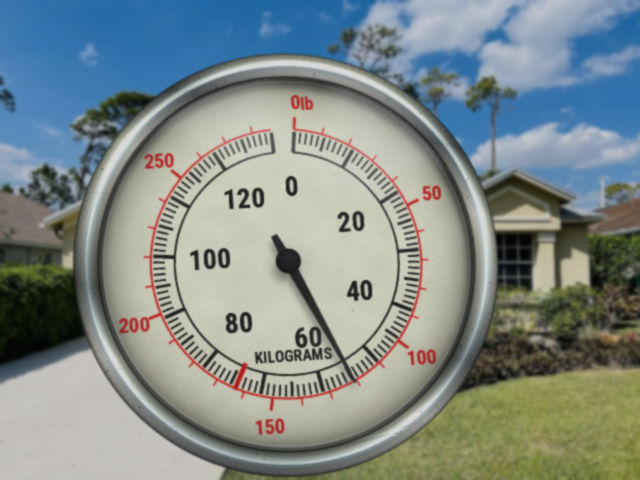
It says 55 kg
